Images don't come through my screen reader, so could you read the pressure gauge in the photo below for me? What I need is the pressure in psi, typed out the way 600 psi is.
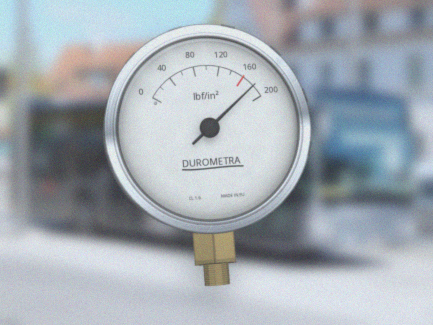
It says 180 psi
